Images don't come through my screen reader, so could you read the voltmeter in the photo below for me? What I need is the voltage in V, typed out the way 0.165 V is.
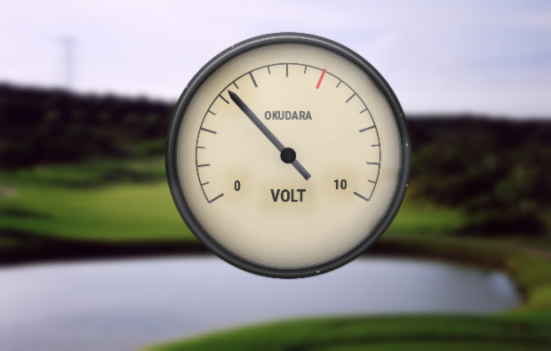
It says 3.25 V
